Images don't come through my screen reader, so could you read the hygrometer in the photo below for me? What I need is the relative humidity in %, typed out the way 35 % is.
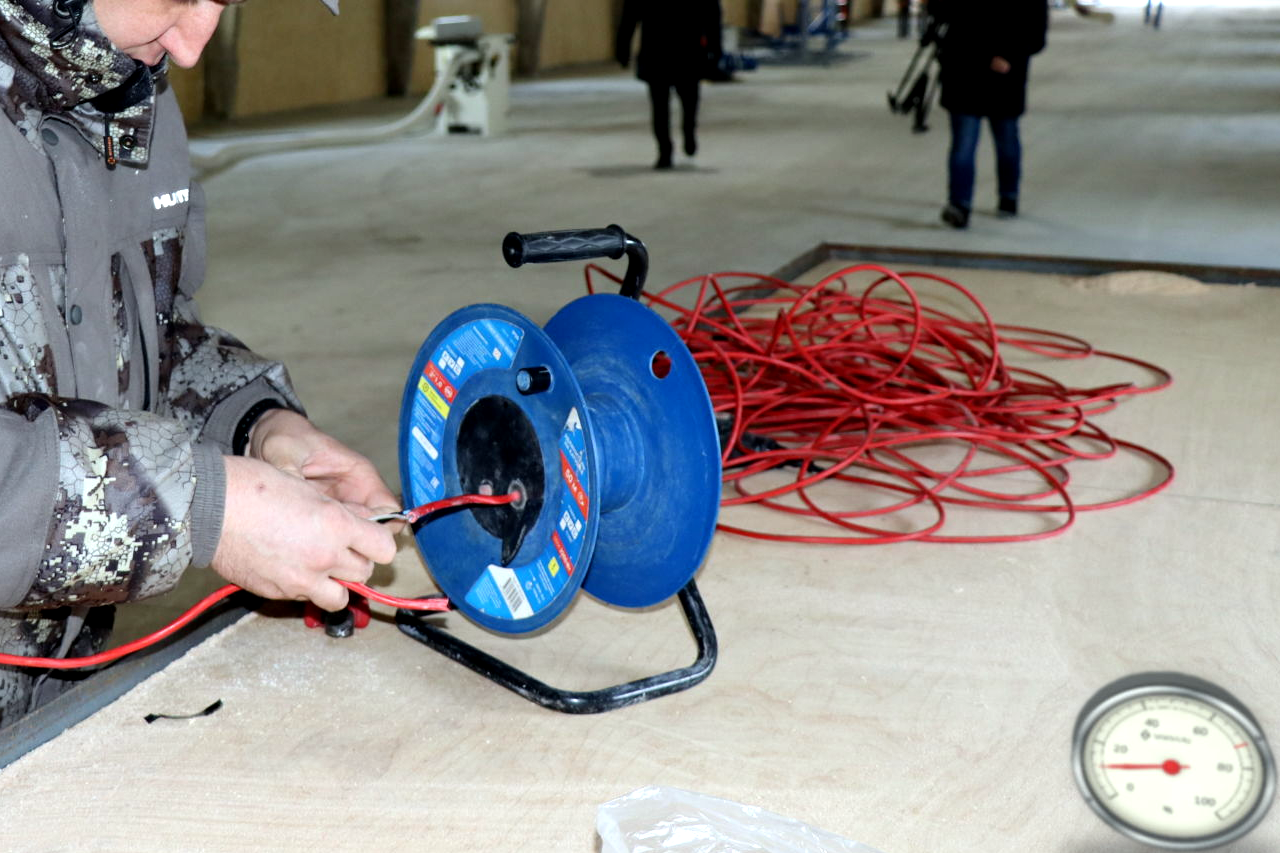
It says 12 %
